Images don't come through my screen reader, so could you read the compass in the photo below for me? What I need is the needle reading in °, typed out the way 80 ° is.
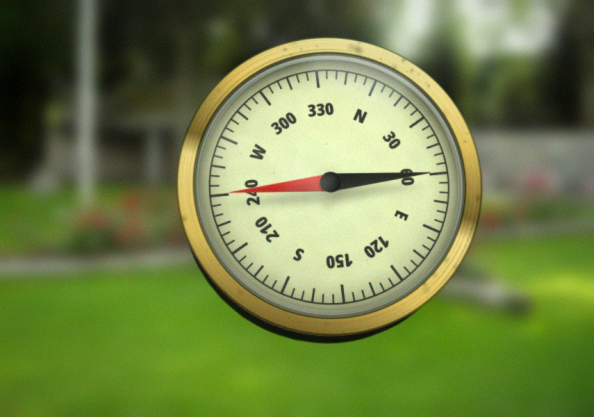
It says 240 °
